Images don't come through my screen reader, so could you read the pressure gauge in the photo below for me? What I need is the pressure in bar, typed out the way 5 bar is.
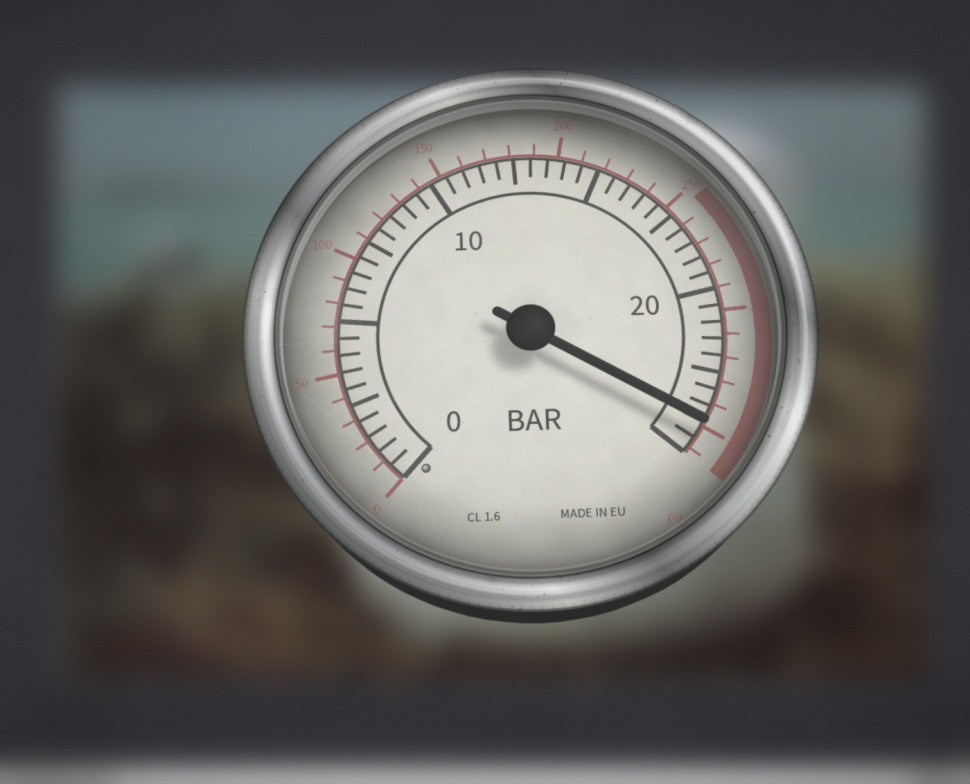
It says 24 bar
